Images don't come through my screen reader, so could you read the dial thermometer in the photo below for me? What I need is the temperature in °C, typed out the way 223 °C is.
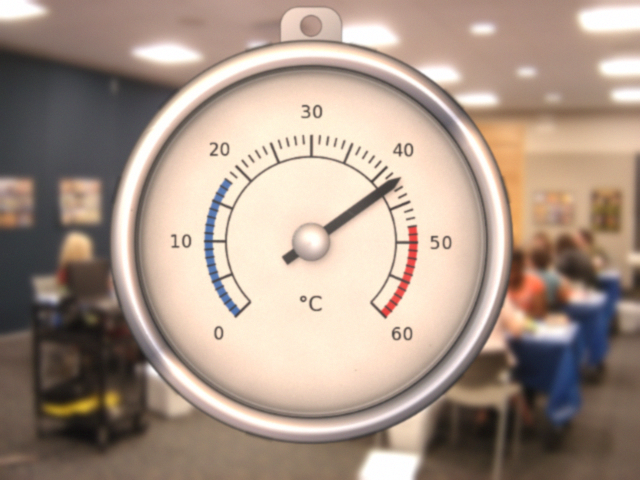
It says 42 °C
